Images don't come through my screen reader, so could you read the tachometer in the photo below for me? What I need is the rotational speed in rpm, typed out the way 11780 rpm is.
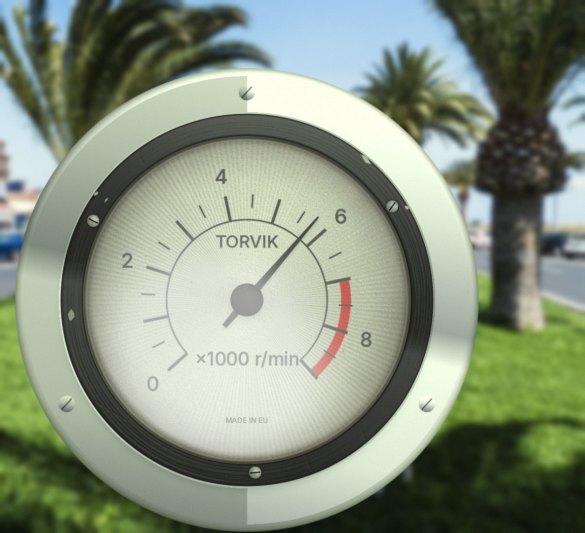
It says 5750 rpm
